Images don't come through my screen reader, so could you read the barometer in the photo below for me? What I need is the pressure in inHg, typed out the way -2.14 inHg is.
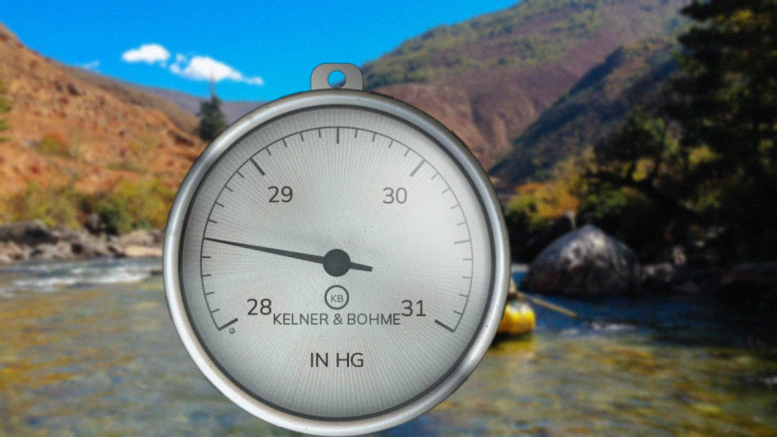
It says 28.5 inHg
